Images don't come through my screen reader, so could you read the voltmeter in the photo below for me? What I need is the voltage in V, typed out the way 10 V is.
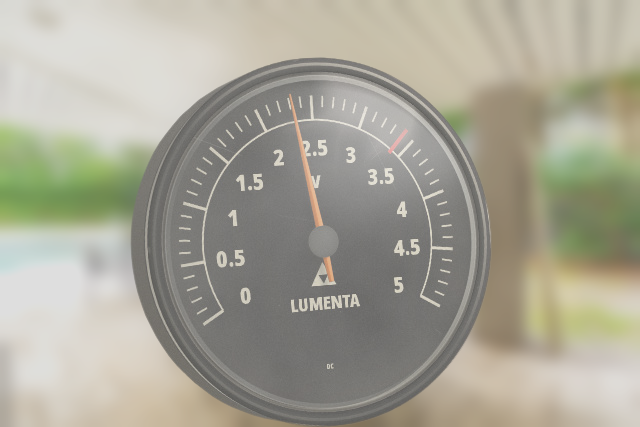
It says 2.3 V
